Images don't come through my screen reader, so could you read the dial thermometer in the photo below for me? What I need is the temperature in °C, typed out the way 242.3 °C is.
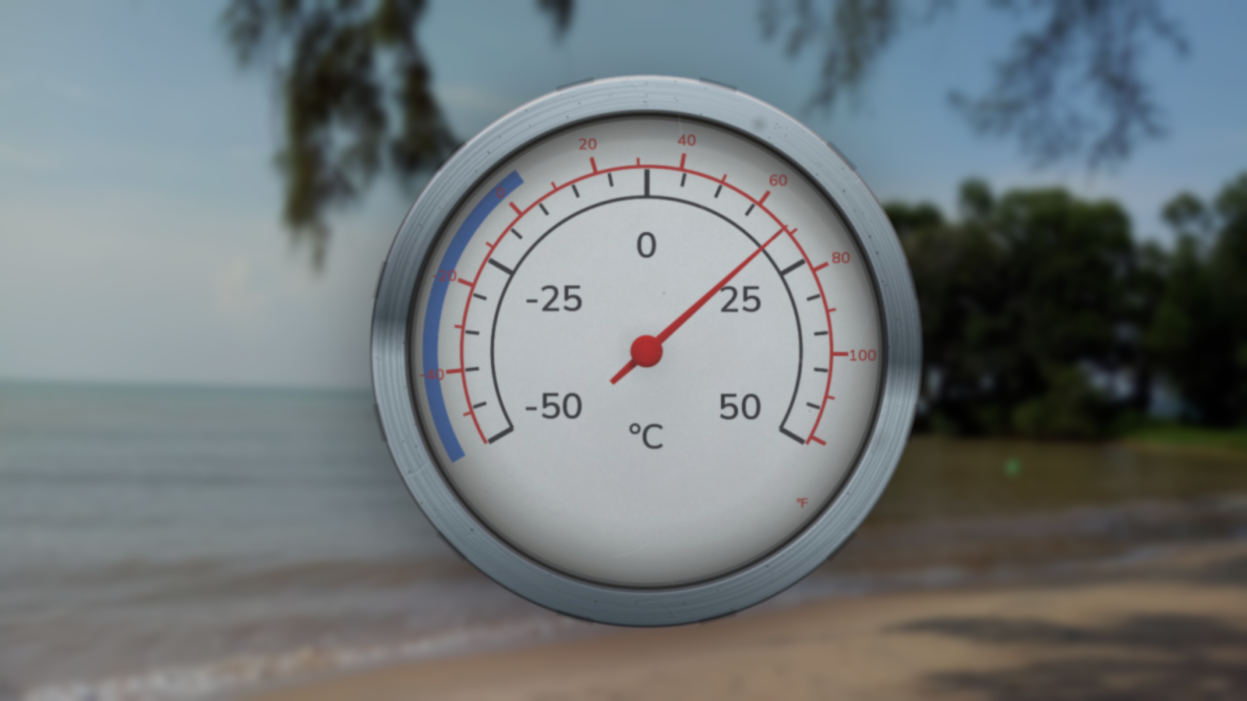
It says 20 °C
